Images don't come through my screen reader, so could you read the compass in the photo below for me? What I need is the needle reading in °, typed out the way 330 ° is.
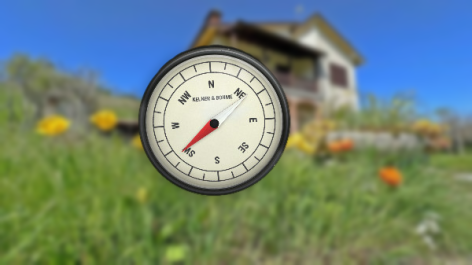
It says 232.5 °
